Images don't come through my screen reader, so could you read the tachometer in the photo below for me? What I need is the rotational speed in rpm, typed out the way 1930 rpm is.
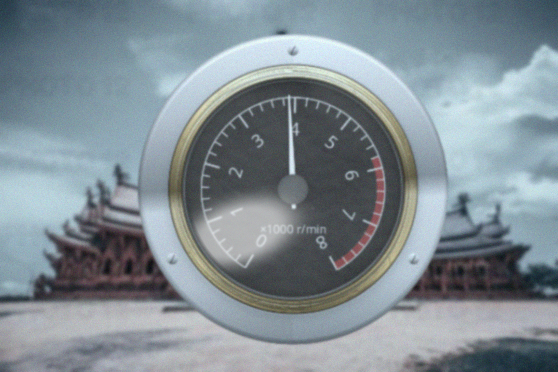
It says 3900 rpm
